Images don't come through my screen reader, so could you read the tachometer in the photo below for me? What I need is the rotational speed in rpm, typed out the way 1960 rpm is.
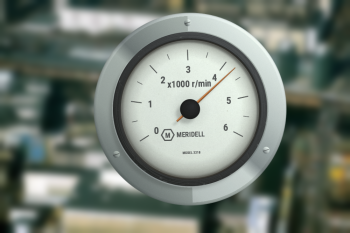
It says 4250 rpm
